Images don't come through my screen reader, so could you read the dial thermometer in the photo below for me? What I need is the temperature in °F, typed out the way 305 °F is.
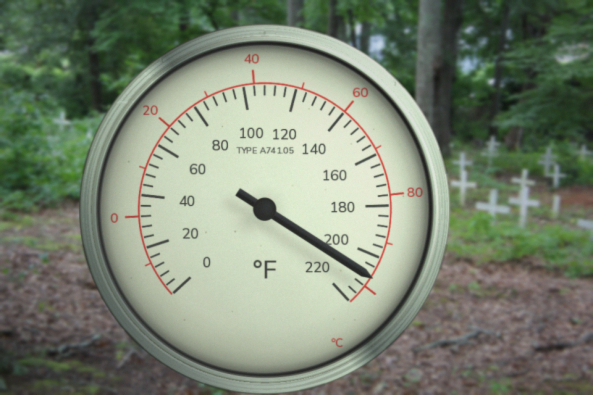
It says 208 °F
